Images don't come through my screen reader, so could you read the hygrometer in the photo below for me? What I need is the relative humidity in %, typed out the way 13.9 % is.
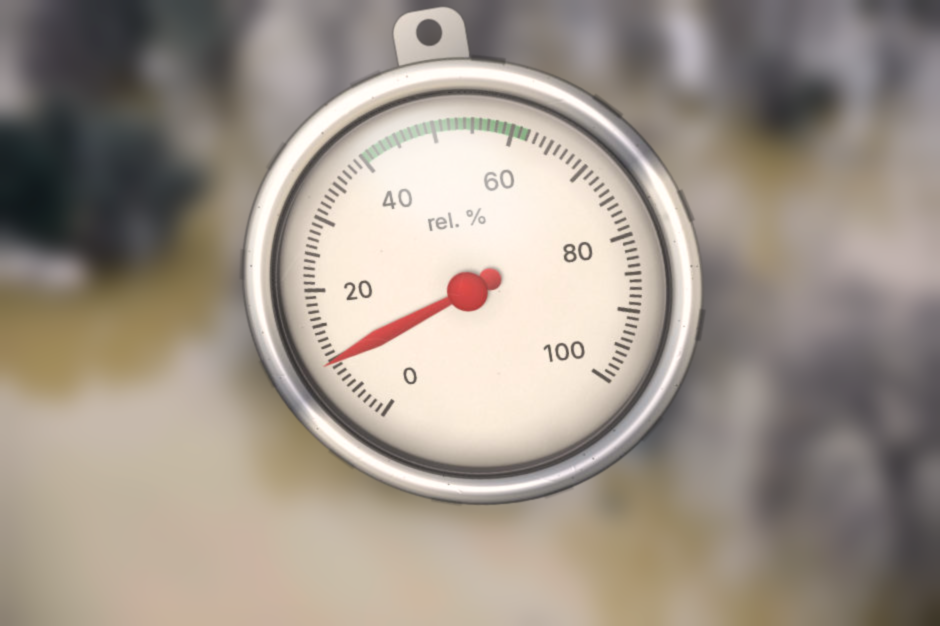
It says 10 %
